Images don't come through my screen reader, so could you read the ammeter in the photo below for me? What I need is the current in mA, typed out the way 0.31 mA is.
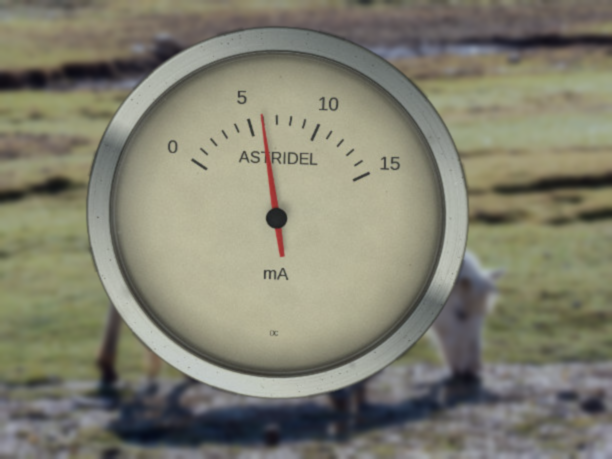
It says 6 mA
